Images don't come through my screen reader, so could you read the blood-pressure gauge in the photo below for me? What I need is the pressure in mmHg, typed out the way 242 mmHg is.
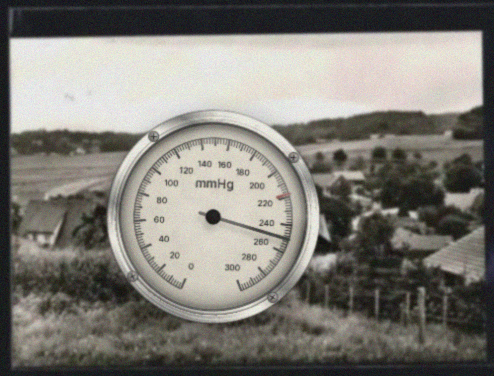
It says 250 mmHg
